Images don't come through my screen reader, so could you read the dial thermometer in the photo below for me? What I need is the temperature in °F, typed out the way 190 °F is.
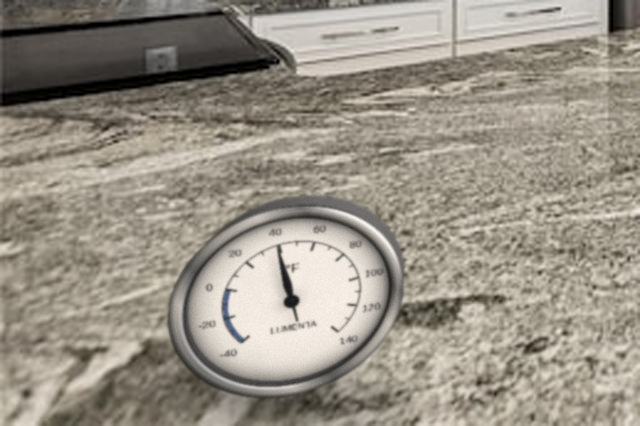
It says 40 °F
